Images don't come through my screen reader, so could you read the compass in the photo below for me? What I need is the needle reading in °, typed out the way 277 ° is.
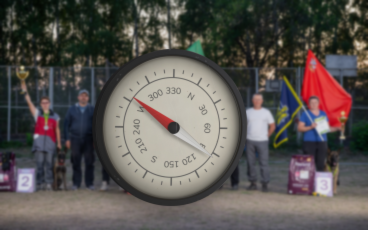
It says 275 °
